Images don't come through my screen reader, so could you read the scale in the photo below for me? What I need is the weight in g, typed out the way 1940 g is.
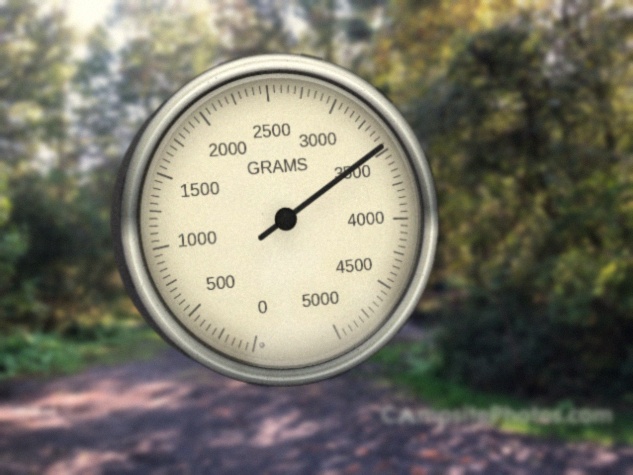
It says 3450 g
